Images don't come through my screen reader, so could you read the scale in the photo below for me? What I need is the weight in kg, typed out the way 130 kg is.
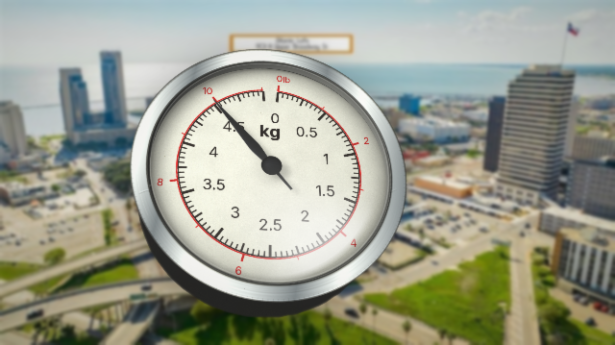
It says 4.5 kg
